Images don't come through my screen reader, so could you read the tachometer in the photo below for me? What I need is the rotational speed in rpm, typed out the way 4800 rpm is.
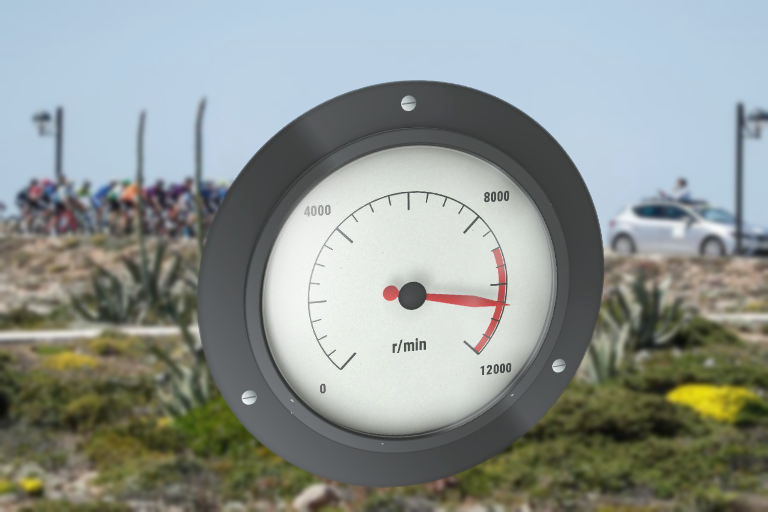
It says 10500 rpm
